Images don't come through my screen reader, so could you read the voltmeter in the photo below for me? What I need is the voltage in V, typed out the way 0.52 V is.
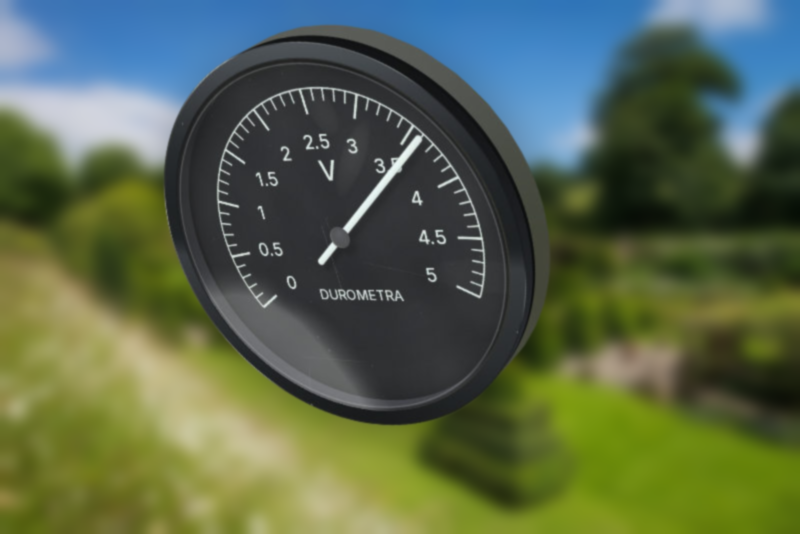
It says 3.6 V
